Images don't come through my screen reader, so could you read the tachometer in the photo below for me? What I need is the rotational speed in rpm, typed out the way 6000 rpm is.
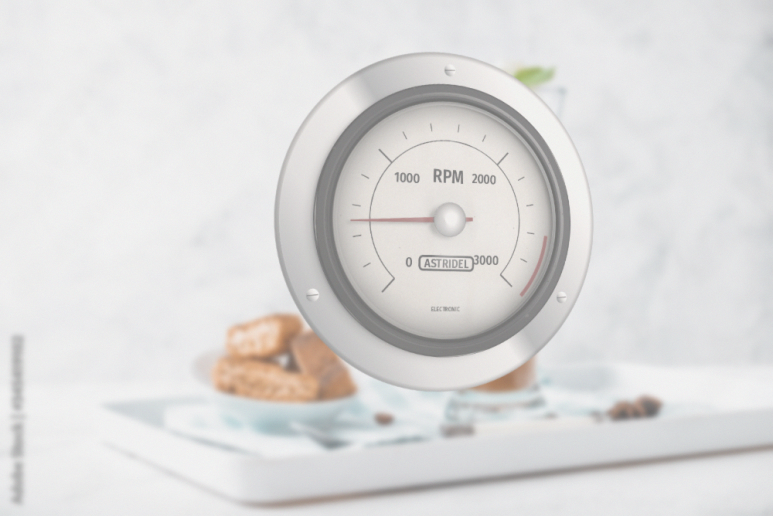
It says 500 rpm
